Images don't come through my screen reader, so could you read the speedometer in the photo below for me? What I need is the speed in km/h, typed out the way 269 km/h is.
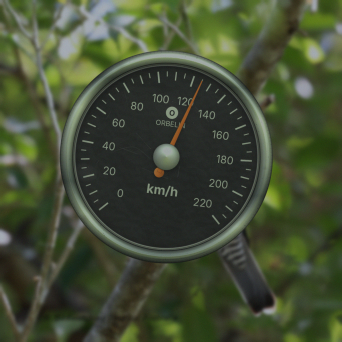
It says 125 km/h
